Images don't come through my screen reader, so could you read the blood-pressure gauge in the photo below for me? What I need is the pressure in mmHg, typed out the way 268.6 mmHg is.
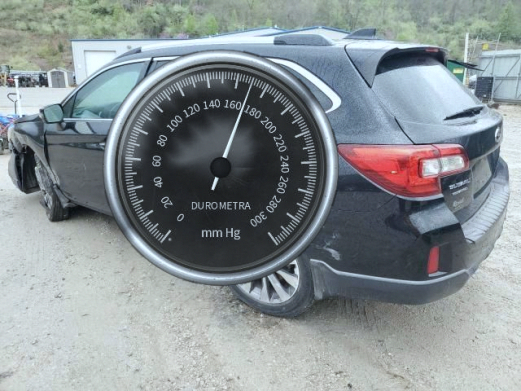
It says 170 mmHg
